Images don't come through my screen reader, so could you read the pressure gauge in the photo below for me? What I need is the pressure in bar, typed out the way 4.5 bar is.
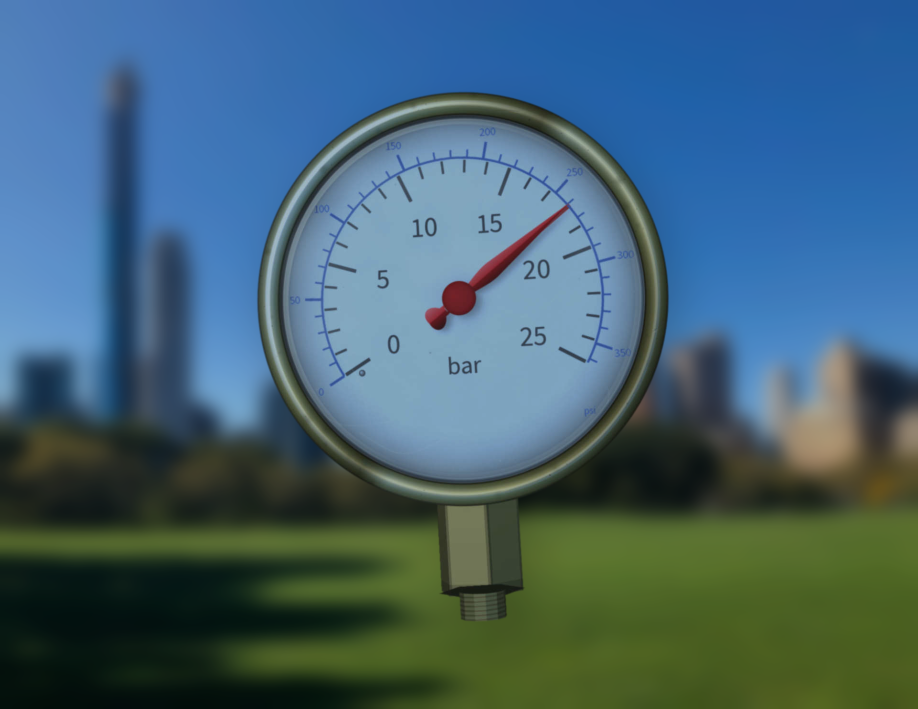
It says 18 bar
